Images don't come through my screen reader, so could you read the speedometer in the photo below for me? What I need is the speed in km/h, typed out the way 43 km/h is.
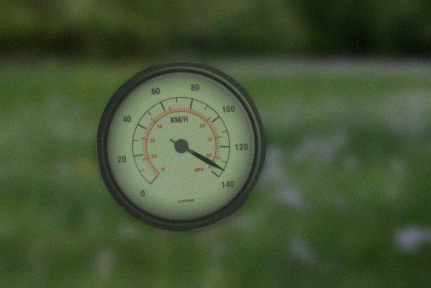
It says 135 km/h
